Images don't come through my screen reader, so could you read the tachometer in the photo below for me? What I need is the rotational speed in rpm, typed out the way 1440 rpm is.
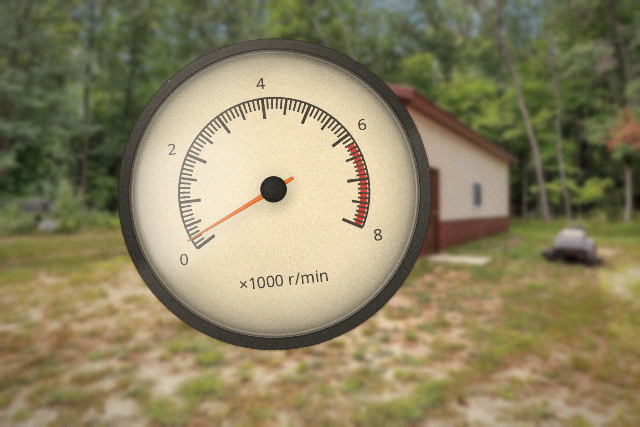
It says 200 rpm
